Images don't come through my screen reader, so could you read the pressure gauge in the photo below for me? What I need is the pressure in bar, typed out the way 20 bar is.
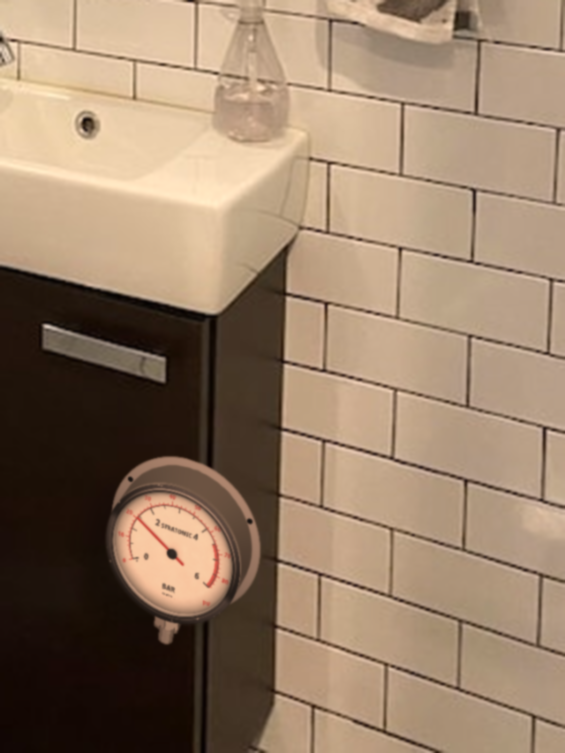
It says 1.5 bar
